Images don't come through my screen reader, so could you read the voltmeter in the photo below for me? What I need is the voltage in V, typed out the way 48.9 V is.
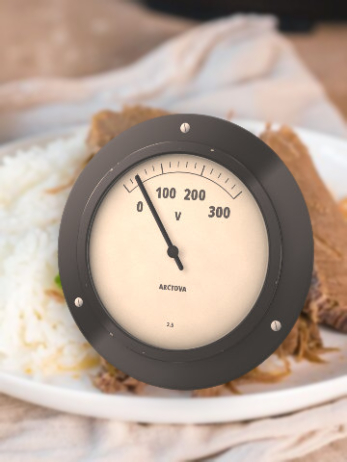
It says 40 V
